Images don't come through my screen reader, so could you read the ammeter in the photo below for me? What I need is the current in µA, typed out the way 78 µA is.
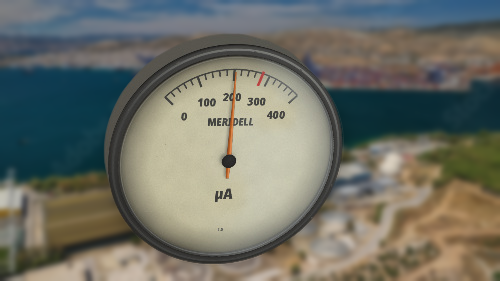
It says 200 µA
